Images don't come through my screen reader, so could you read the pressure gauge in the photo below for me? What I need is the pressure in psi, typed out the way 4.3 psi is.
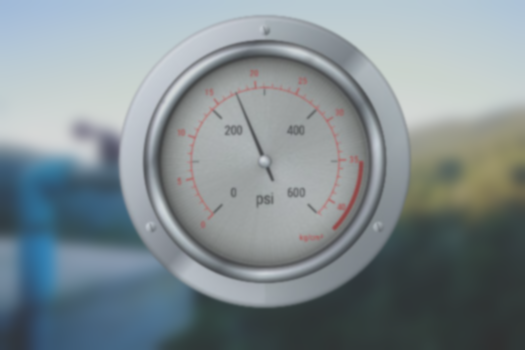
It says 250 psi
